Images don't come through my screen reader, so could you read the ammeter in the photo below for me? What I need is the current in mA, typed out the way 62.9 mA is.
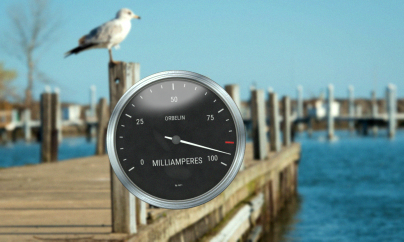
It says 95 mA
